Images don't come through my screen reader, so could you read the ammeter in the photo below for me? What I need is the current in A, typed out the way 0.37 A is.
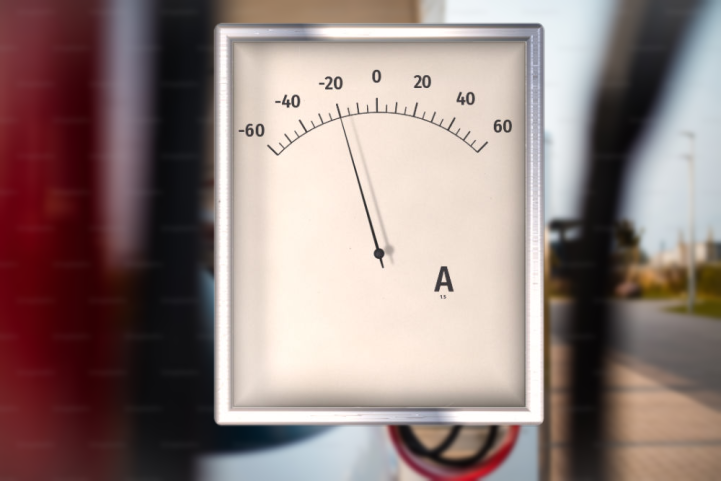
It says -20 A
